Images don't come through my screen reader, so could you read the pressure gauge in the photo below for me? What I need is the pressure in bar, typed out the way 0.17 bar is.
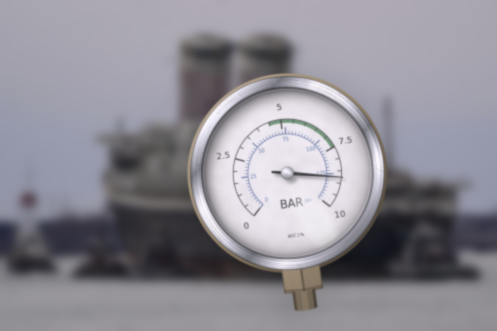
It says 8.75 bar
